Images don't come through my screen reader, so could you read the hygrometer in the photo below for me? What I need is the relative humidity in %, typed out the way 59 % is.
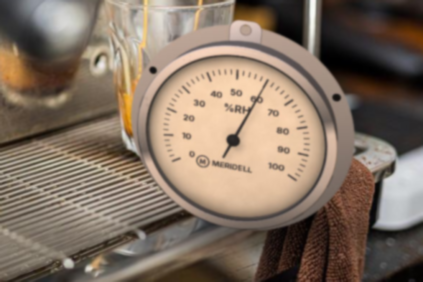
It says 60 %
